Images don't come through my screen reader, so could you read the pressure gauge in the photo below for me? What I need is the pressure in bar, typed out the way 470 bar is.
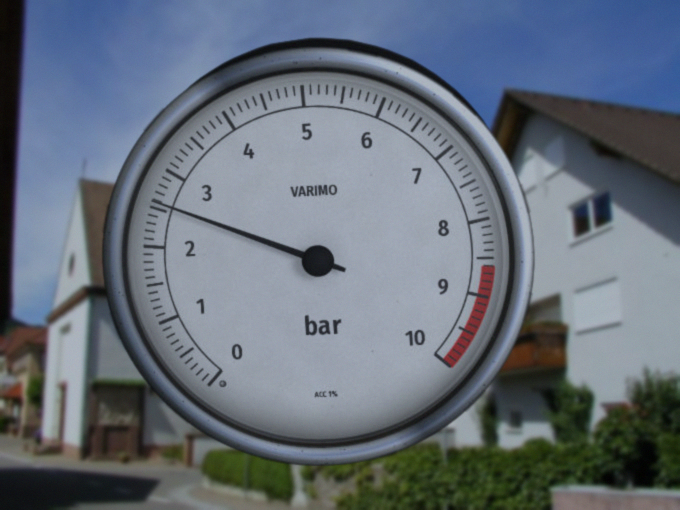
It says 2.6 bar
